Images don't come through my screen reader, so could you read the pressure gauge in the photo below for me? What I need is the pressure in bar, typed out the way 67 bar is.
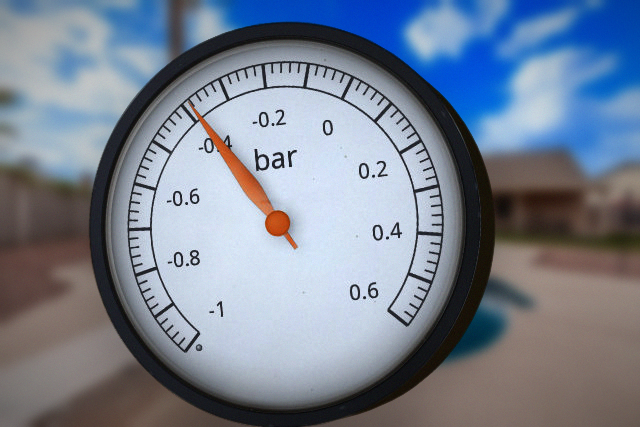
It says -0.38 bar
